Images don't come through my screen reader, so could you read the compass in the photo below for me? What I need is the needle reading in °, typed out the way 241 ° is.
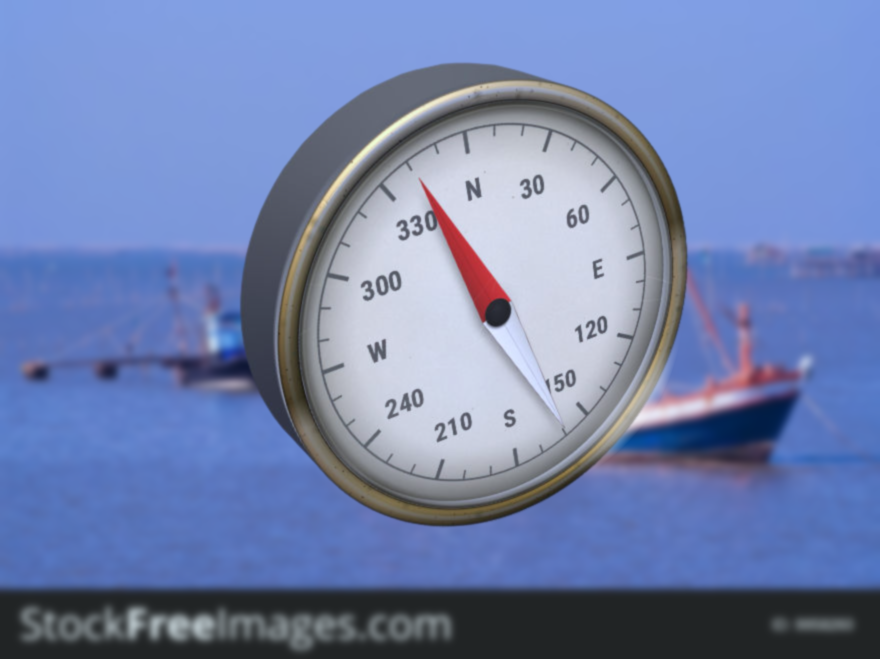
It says 340 °
